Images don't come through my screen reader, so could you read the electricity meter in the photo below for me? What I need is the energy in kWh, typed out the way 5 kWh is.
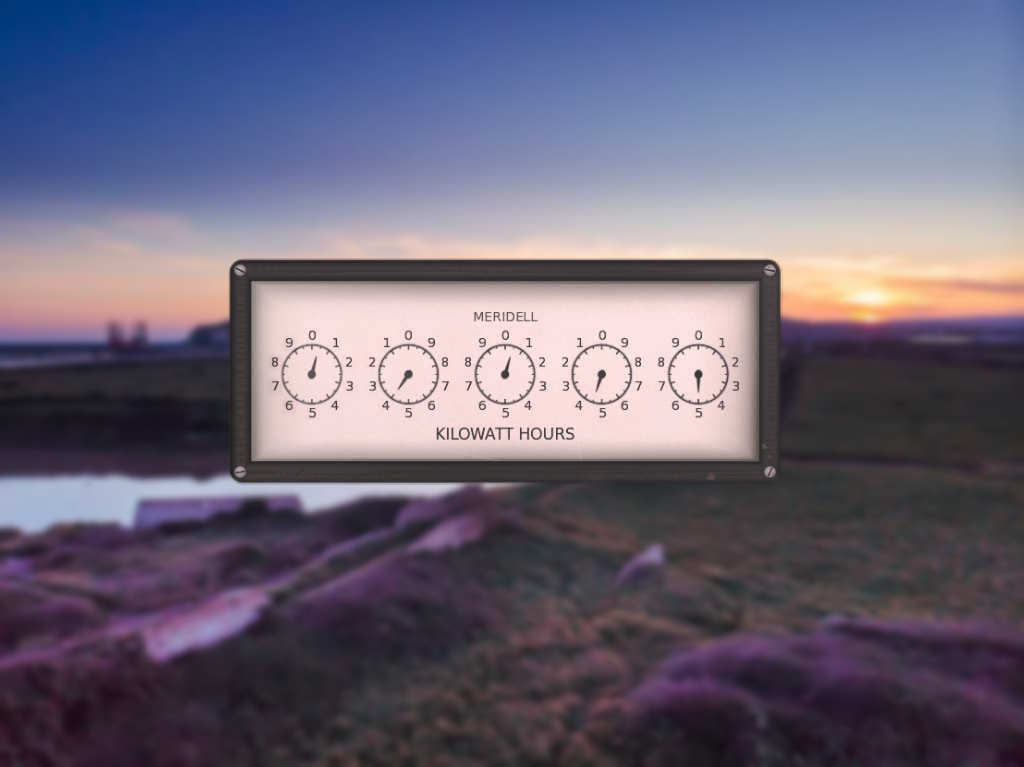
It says 4045 kWh
